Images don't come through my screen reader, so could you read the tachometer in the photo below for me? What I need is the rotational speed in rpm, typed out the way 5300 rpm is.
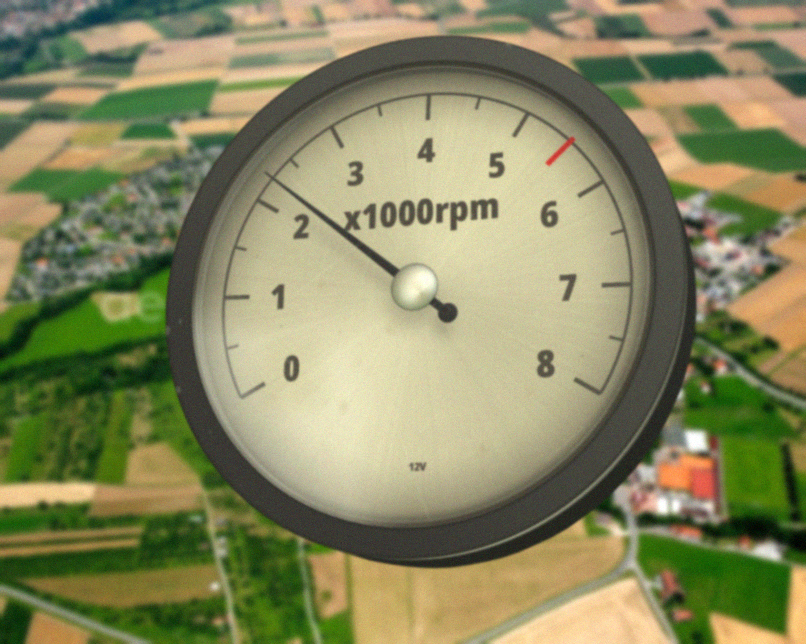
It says 2250 rpm
